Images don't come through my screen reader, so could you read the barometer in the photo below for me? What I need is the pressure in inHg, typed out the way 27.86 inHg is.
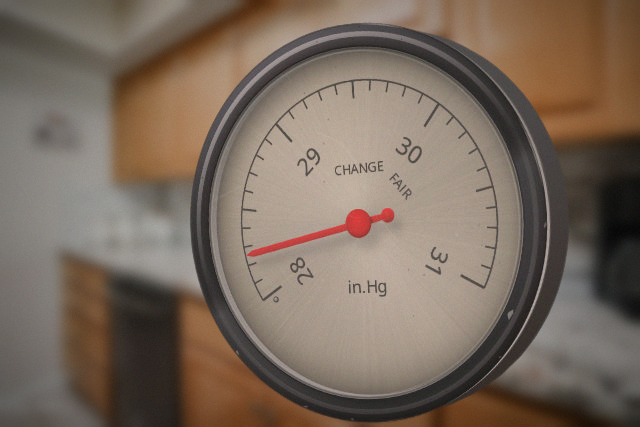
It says 28.25 inHg
